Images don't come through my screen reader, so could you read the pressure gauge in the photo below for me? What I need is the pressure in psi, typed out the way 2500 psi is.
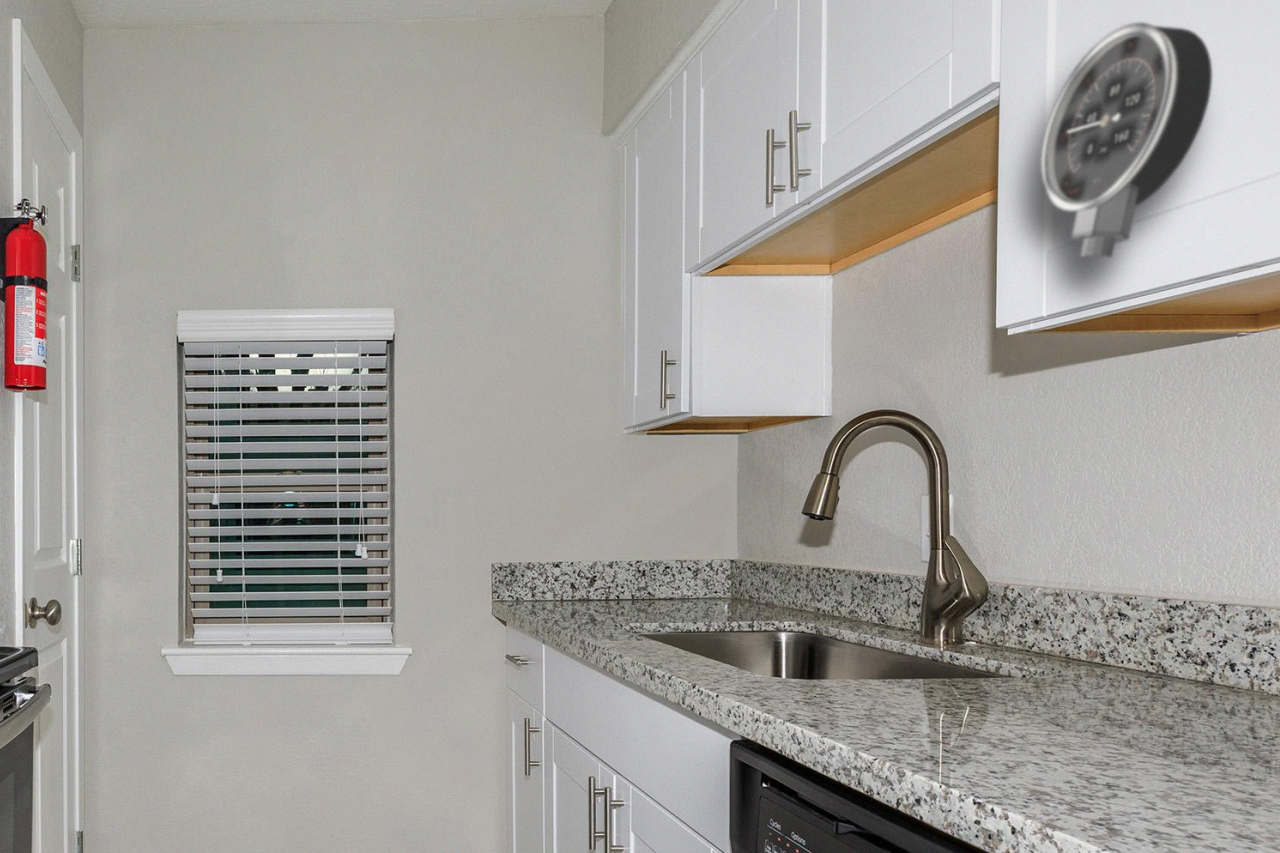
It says 30 psi
